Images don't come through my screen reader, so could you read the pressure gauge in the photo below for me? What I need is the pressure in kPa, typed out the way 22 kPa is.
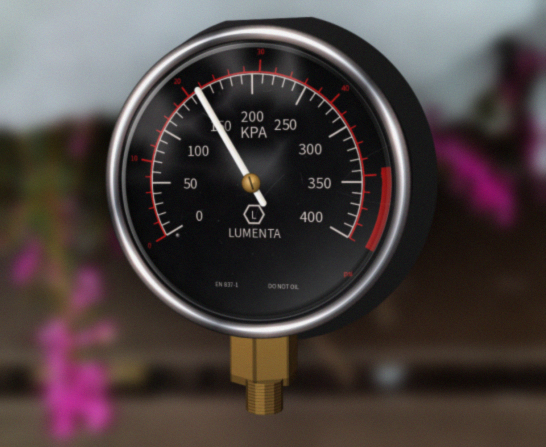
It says 150 kPa
